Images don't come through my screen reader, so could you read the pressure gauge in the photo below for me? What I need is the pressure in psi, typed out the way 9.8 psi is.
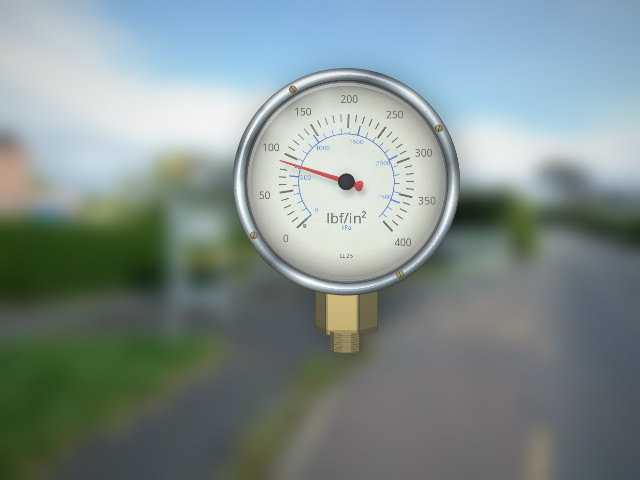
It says 90 psi
